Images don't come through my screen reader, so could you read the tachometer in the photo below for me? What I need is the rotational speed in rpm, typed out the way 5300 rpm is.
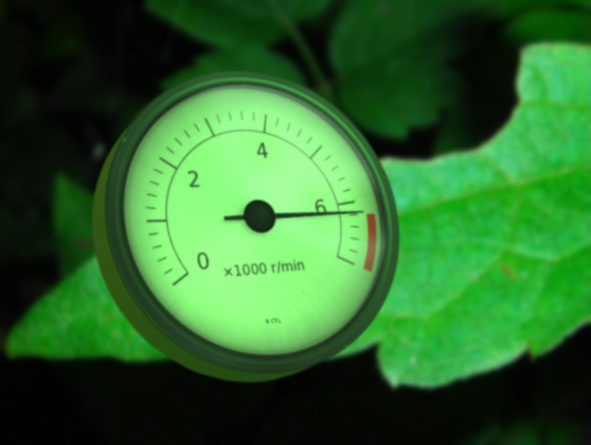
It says 6200 rpm
